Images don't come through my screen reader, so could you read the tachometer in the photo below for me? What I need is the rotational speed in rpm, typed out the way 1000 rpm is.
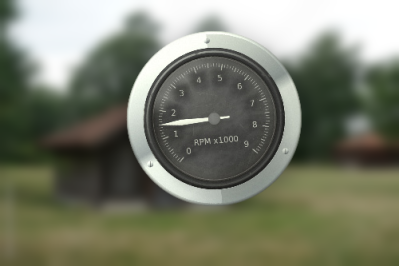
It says 1500 rpm
